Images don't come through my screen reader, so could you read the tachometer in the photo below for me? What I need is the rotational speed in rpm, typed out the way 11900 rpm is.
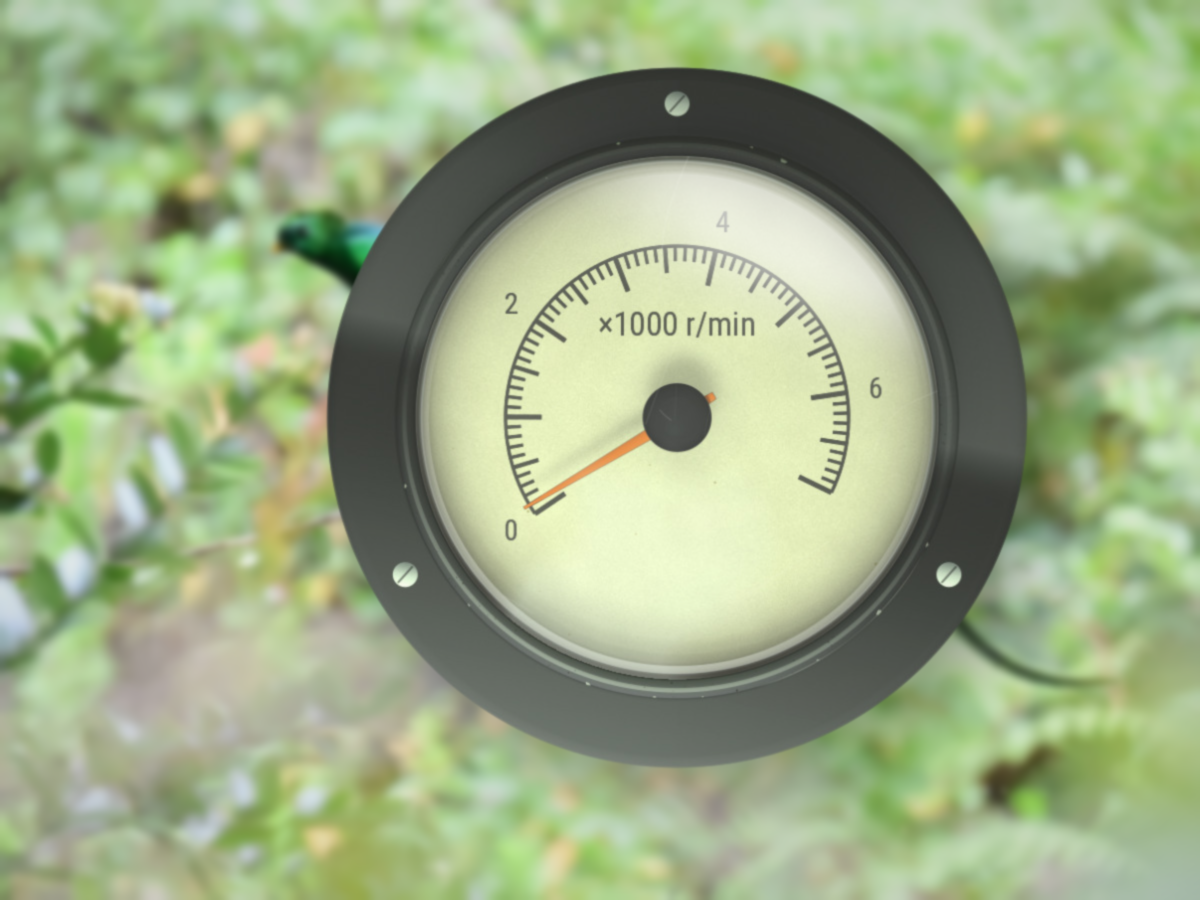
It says 100 rpm
